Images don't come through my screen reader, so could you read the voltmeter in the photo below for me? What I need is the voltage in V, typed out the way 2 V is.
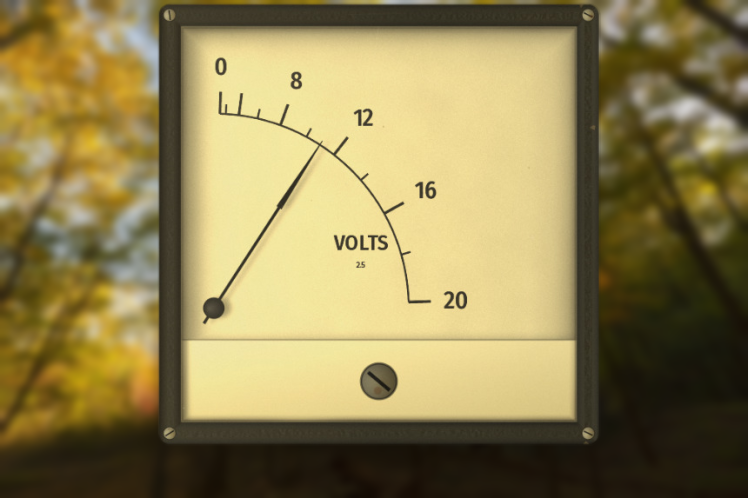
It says 11 V
